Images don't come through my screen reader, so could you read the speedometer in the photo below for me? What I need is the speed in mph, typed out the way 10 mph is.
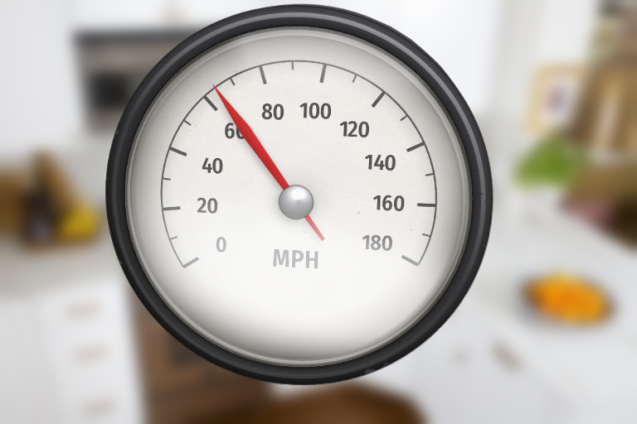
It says 65 mph
